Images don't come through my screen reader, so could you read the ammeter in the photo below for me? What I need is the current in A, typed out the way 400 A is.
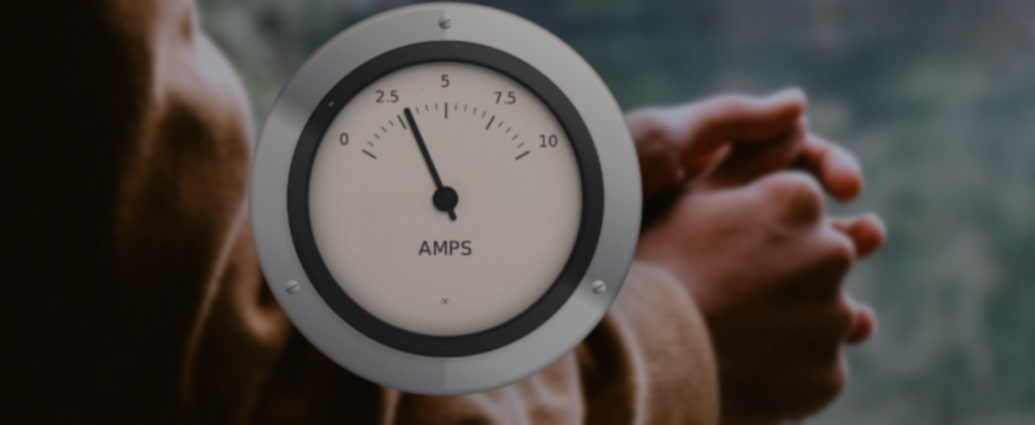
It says 3 A
